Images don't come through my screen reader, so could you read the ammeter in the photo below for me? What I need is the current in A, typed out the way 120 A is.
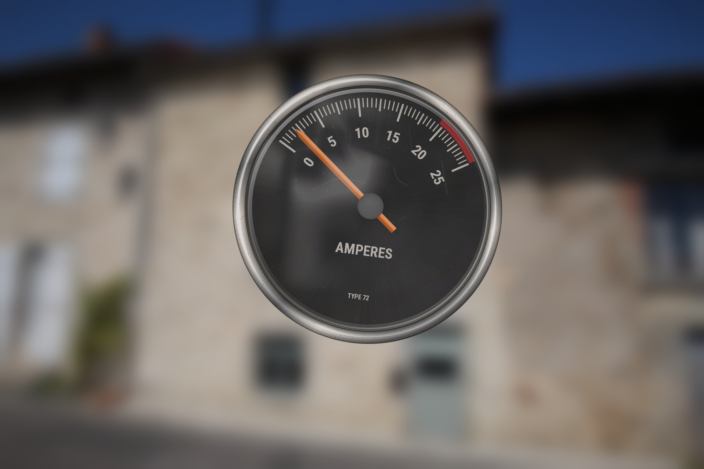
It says 2 A
